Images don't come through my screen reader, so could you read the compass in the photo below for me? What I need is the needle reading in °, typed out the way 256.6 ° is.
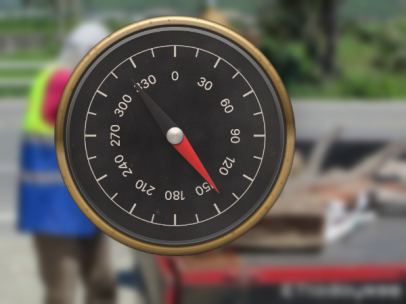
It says 142.5 °
